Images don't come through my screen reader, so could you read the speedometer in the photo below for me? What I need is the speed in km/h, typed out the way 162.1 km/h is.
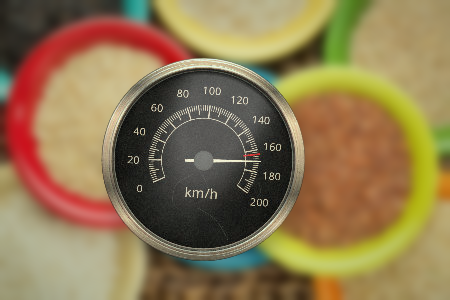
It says 170 km/h
